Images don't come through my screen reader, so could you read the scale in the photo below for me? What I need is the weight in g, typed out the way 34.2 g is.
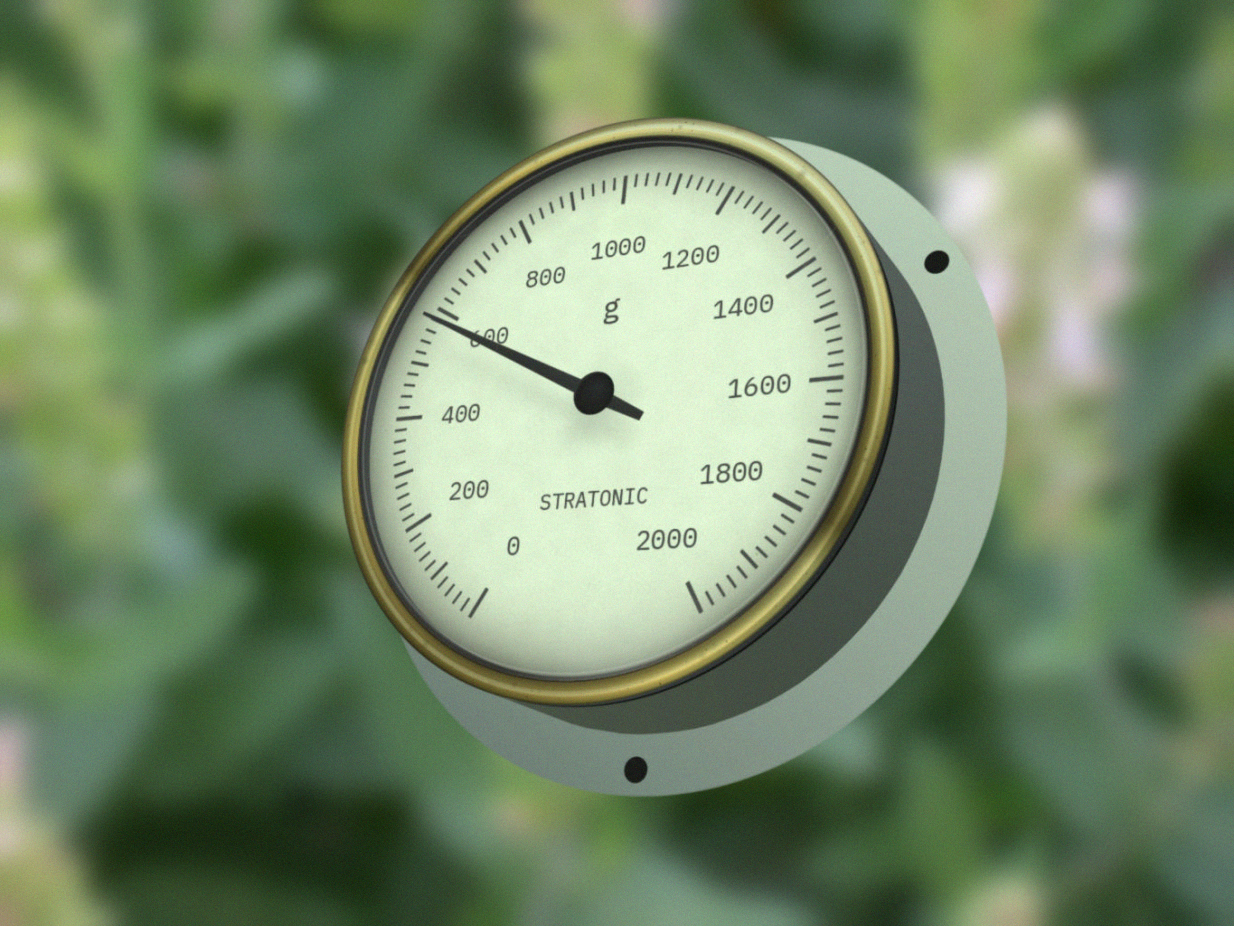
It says 580 g
